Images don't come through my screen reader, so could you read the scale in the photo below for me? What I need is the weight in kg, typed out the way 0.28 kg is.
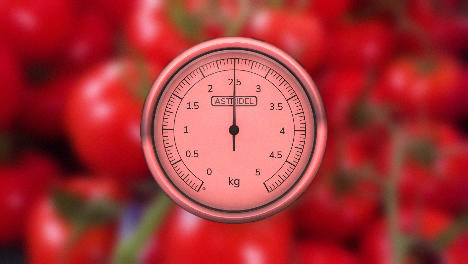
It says 2.5 kg
